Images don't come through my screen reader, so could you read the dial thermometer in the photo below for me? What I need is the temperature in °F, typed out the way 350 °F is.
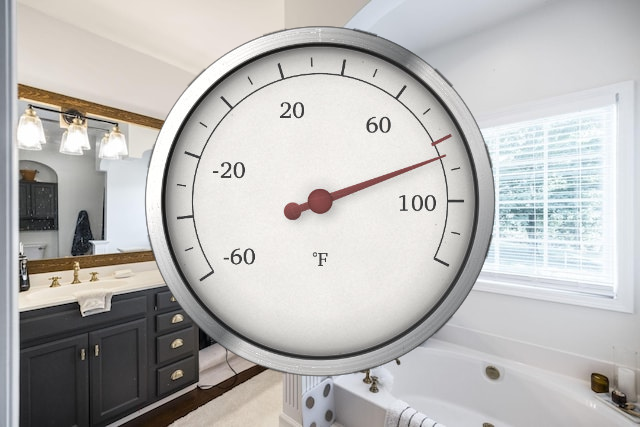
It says 85 °F
